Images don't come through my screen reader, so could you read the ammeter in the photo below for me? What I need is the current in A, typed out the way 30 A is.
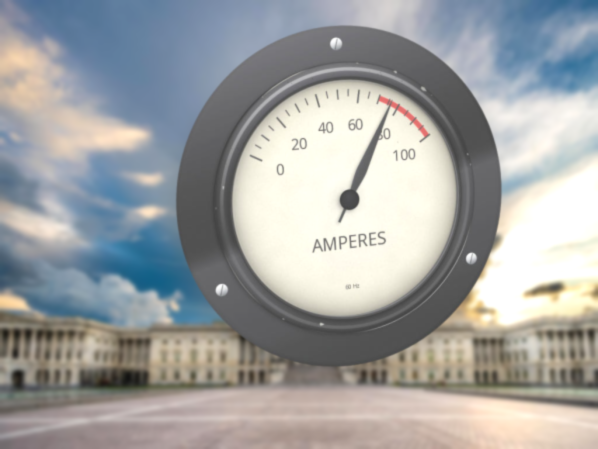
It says 75 A
